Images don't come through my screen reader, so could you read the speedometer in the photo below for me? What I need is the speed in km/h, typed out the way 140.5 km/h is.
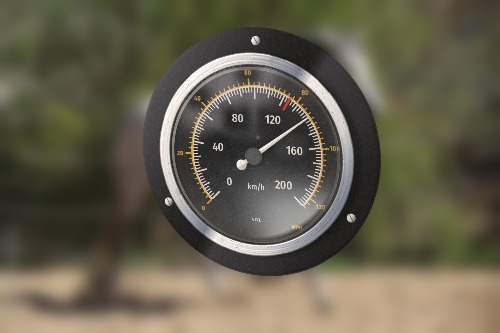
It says 140 km/h
